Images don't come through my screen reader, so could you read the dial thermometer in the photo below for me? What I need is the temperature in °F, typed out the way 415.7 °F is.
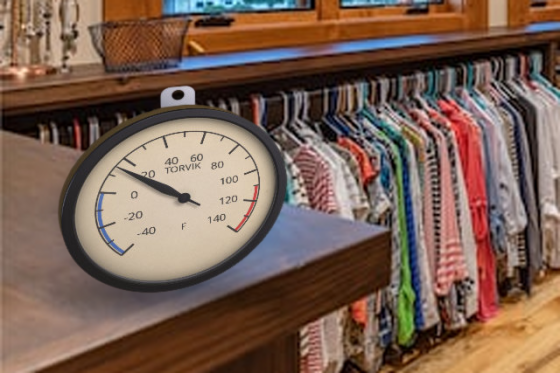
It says 15 °F
